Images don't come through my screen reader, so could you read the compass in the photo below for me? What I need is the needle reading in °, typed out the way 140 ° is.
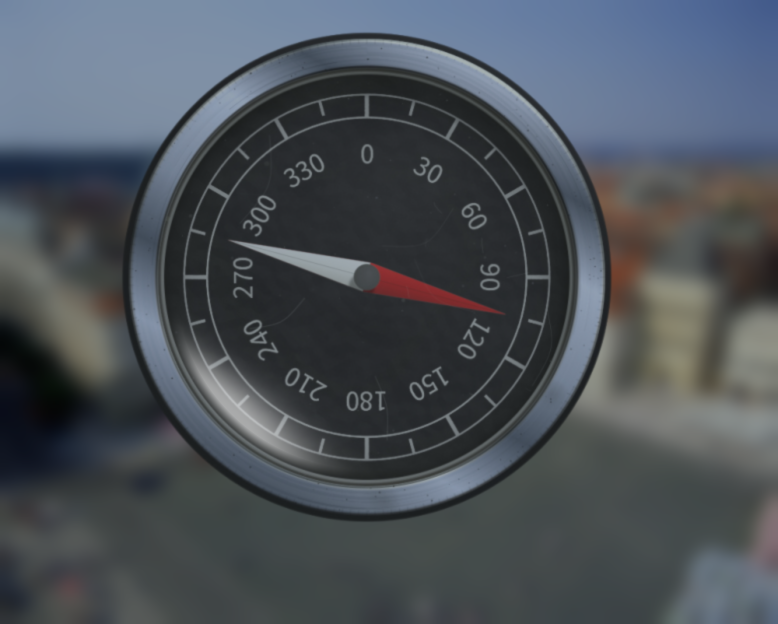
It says 105 °
